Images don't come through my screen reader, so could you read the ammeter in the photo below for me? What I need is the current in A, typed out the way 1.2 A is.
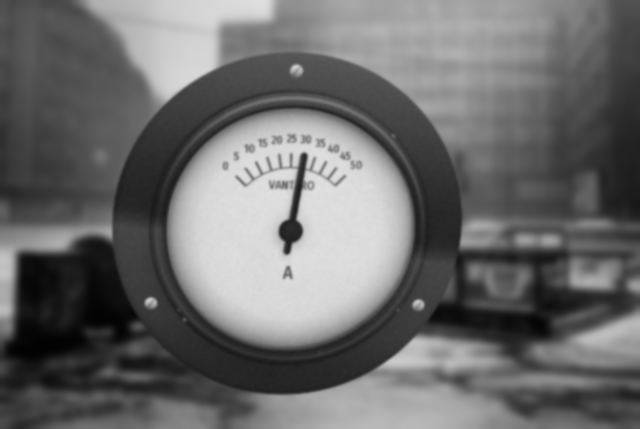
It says 30 A
